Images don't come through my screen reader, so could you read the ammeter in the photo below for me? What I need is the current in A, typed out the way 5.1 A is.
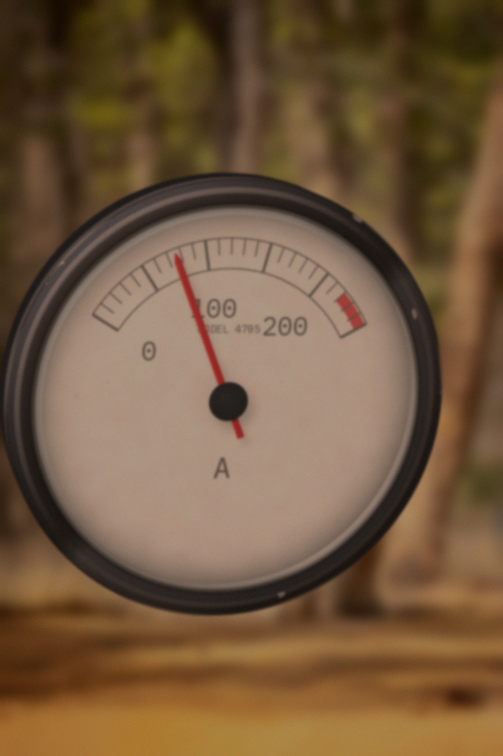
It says 75 A
